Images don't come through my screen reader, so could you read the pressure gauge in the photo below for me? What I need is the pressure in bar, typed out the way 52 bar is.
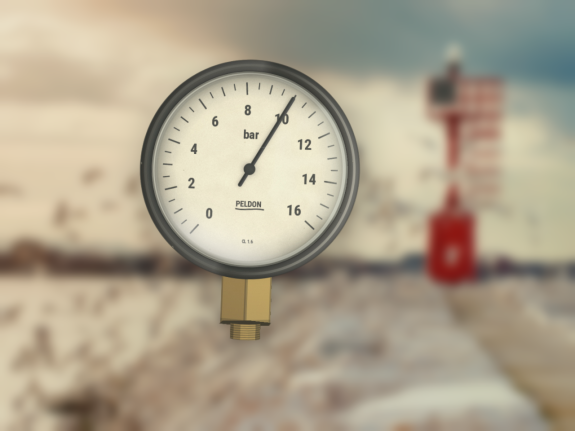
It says 10 bar
